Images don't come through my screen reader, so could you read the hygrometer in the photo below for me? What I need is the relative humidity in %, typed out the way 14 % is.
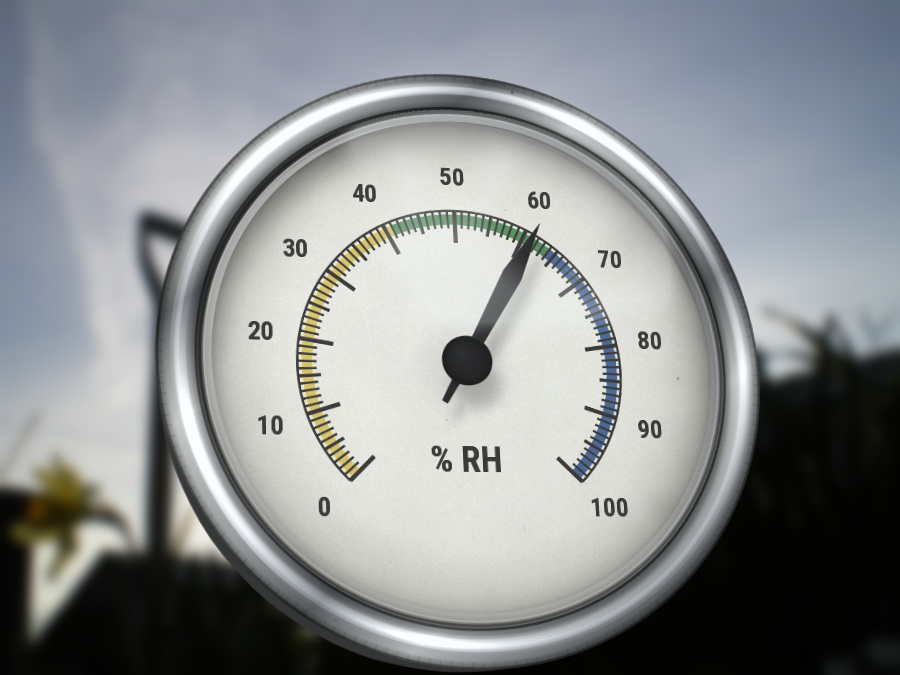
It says 61 %
